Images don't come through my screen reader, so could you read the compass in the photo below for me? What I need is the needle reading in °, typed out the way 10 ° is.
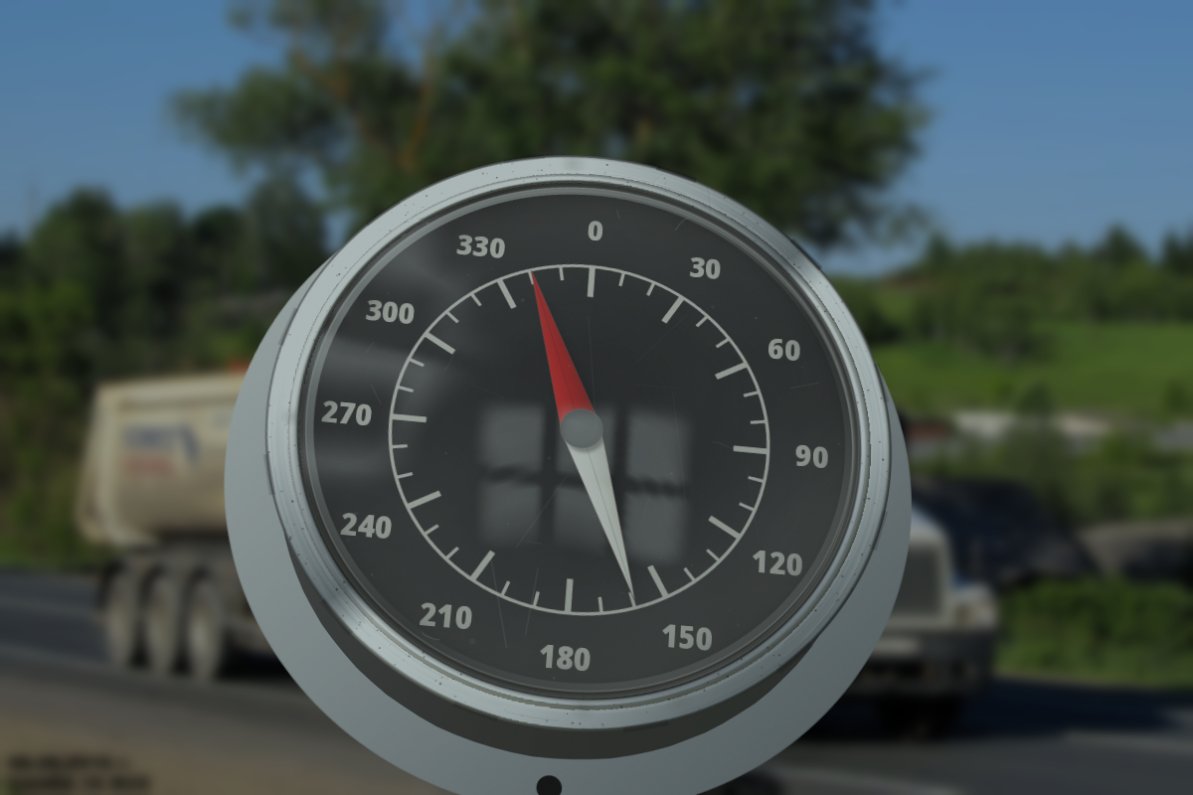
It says 340 °
